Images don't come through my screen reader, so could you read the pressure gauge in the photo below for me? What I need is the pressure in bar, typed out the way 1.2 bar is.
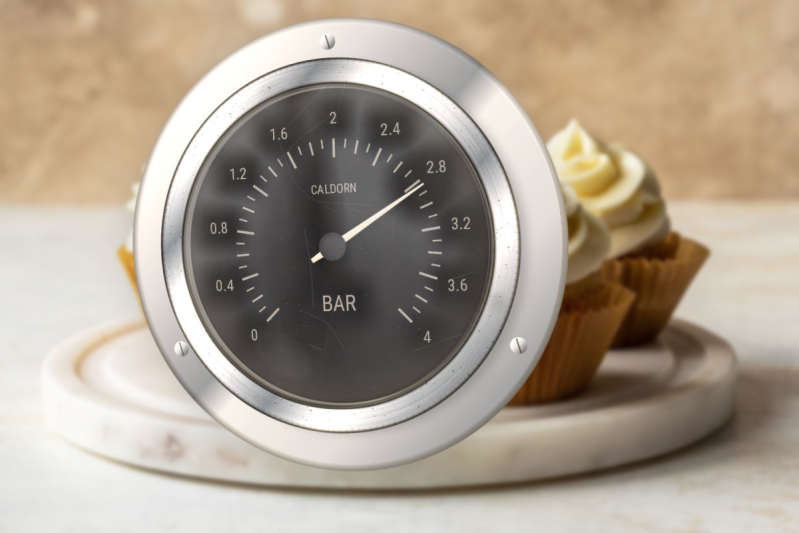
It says 2.85 bar
